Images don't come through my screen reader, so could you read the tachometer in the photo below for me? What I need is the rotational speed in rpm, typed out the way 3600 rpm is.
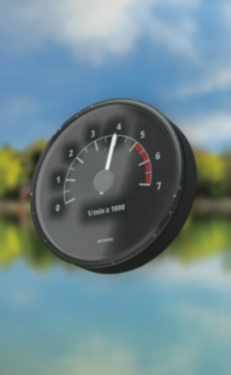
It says 4000 rpm
